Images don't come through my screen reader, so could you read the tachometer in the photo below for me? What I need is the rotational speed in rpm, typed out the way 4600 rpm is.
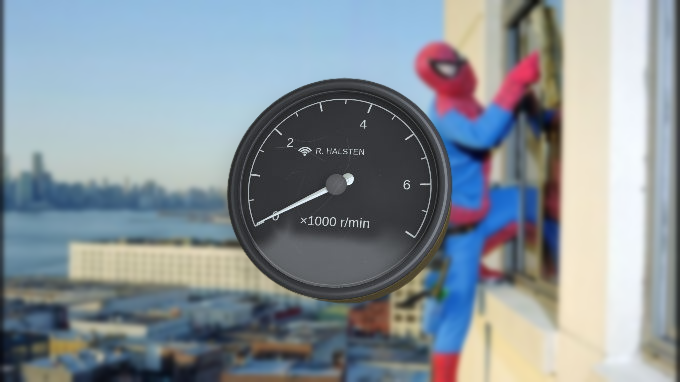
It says 0 rpm
